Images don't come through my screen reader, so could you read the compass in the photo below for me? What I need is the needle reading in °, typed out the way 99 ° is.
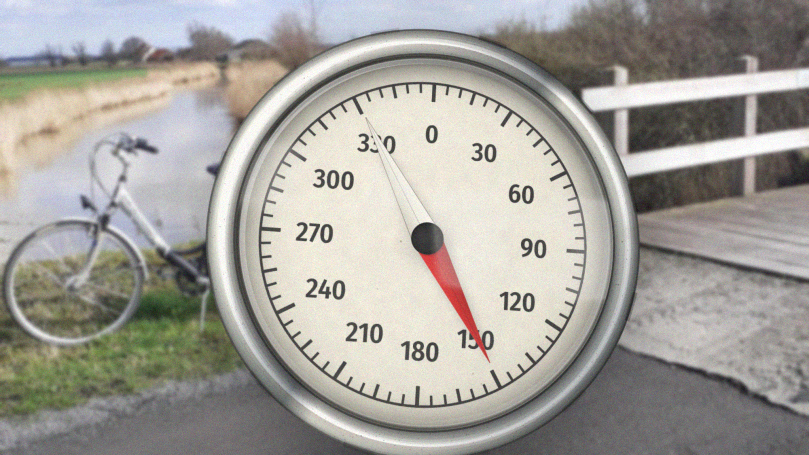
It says 150 °
